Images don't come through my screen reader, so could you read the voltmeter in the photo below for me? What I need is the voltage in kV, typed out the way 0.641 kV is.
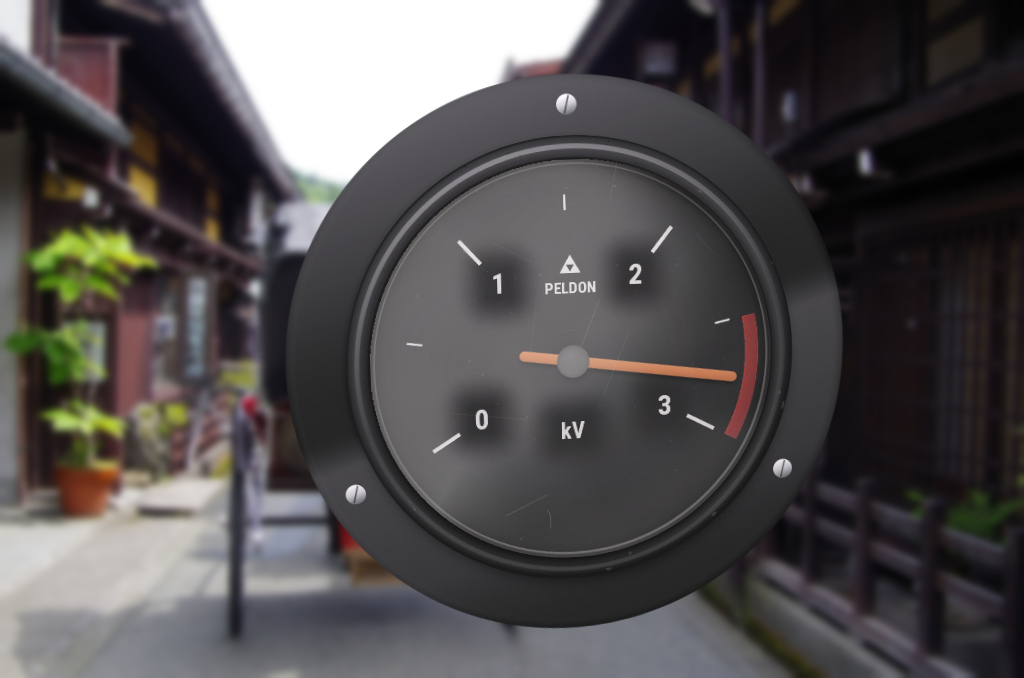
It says 2.75 kV
